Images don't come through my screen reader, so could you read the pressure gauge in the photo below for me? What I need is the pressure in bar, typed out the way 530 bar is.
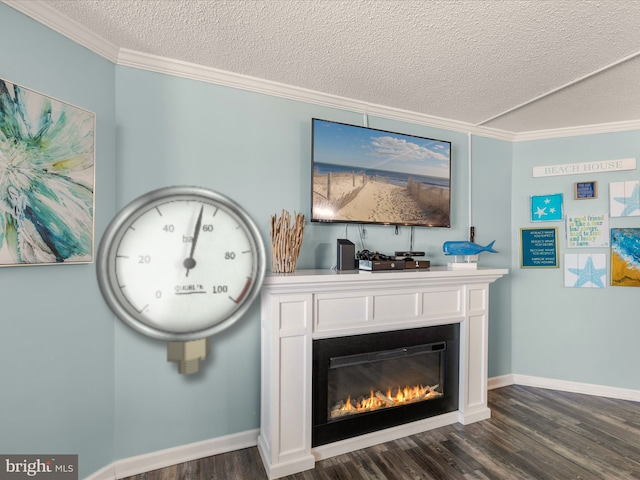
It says 55 bar
